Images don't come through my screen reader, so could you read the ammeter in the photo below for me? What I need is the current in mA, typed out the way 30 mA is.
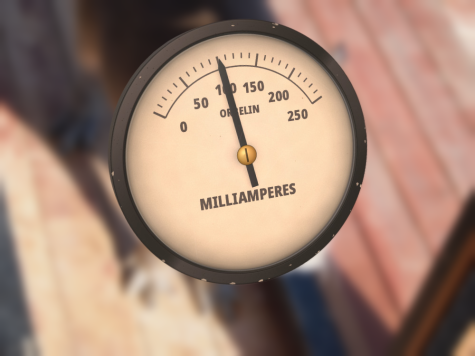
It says 100 mA
